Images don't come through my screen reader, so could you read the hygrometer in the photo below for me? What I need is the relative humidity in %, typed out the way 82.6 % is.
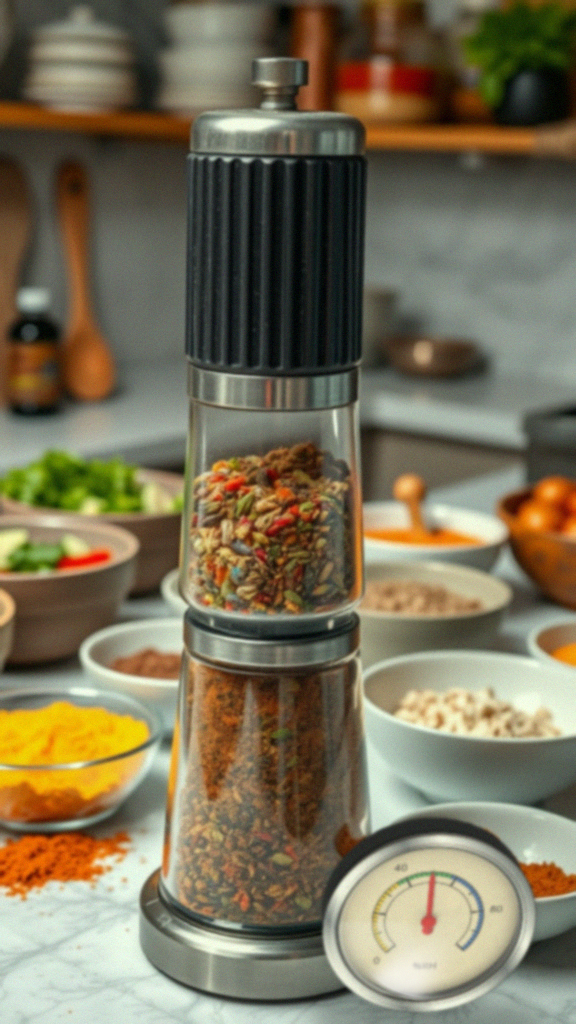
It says 50 %
